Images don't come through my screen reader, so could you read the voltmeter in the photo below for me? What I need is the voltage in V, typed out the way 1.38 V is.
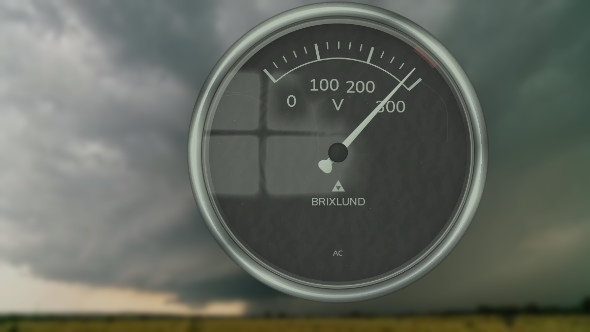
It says 280 V
